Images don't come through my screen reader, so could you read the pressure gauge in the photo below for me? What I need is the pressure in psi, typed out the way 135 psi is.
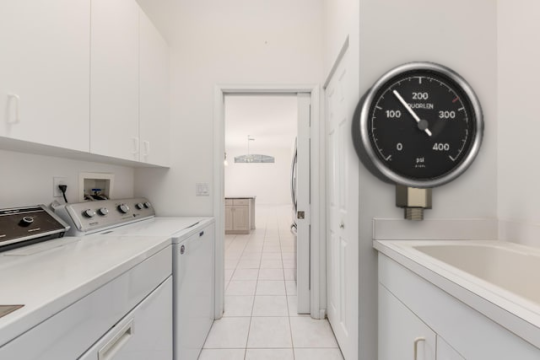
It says 140 psi
